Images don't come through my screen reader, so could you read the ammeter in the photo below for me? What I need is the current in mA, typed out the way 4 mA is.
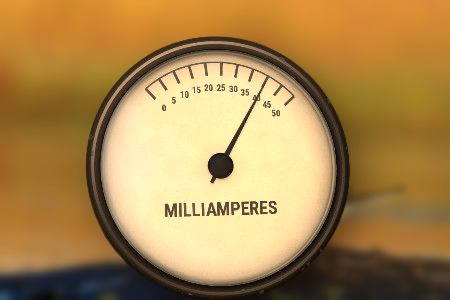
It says 40 mA
